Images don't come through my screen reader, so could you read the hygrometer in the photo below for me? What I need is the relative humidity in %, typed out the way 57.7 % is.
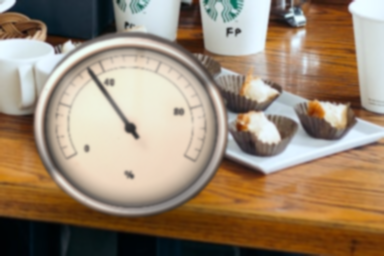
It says 36 %
